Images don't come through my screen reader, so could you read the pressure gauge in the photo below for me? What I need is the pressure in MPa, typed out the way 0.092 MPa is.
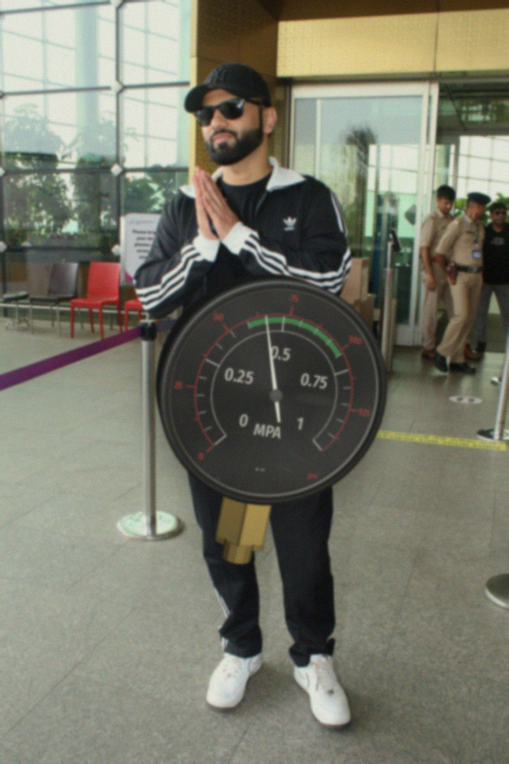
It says 0.45 MPa
